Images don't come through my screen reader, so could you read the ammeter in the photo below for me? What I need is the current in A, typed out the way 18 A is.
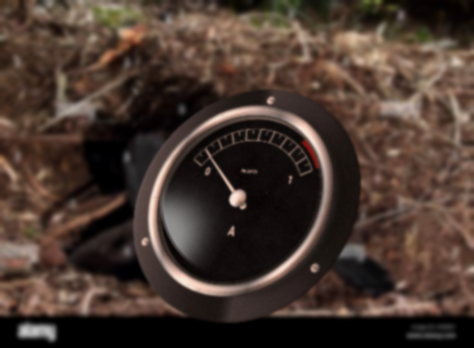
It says 0.1 A
